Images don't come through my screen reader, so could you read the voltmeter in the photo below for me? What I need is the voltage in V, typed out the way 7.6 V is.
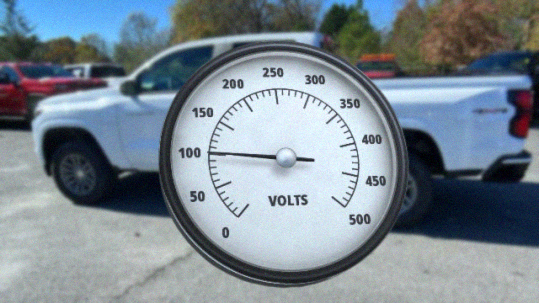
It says 100 V
